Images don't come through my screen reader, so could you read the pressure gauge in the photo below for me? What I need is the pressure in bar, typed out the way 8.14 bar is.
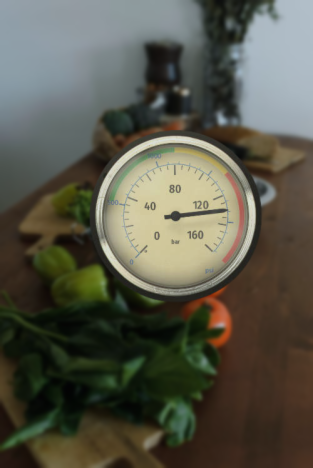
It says 130 bar
